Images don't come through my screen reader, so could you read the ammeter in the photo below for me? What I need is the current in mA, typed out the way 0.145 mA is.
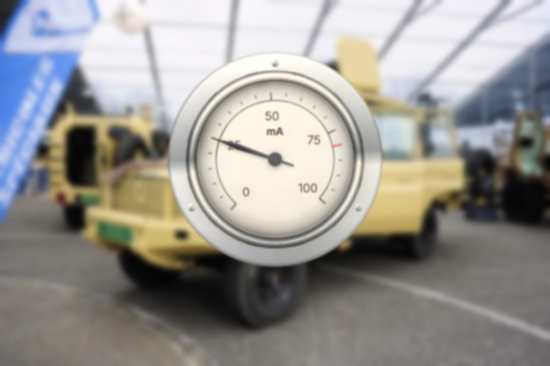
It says 25 mA
